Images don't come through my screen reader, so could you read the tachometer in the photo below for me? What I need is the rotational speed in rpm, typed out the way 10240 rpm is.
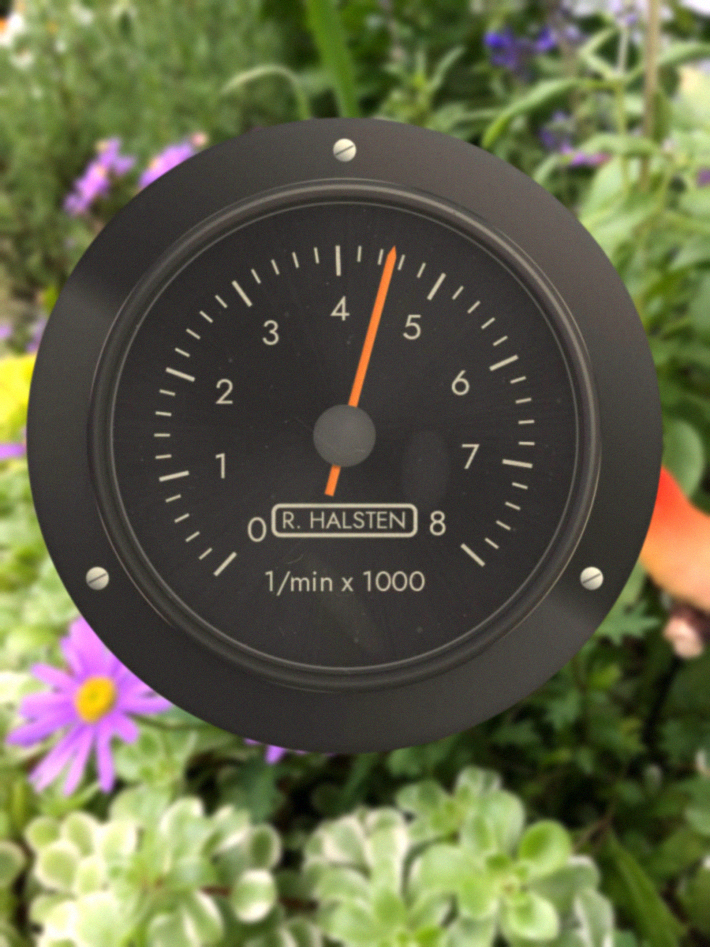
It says 4500 rpm
